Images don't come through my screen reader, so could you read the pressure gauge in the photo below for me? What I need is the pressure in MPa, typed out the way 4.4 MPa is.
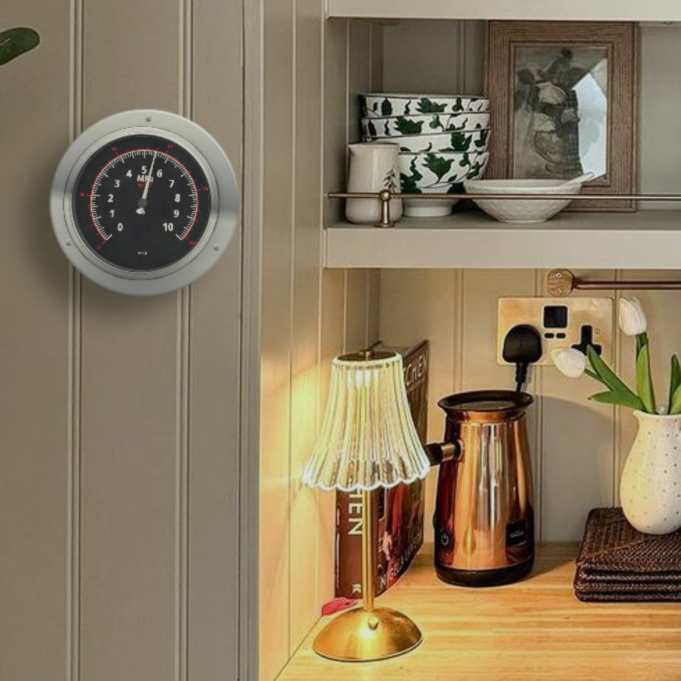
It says 5.5 MPa
